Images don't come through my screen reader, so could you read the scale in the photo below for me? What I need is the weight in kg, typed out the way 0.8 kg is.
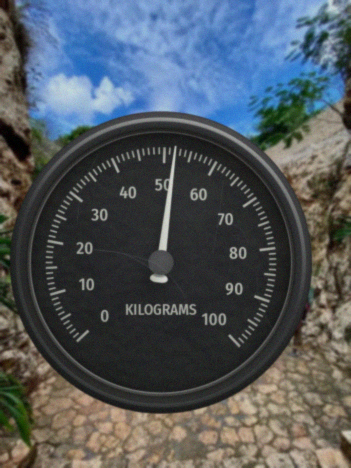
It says 52 kg
